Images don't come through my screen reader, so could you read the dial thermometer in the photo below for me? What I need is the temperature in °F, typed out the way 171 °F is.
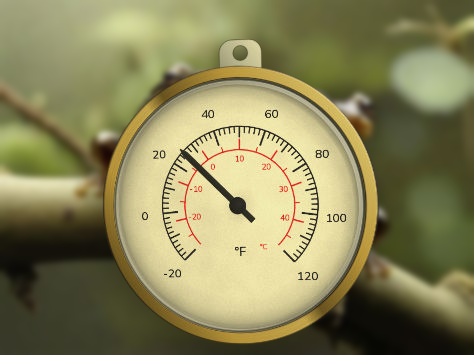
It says 26 °F
